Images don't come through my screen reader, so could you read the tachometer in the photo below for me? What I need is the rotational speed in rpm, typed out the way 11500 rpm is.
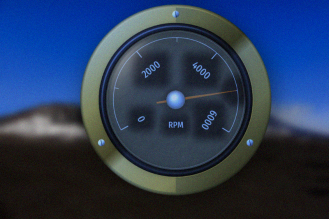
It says 5000 rpm
